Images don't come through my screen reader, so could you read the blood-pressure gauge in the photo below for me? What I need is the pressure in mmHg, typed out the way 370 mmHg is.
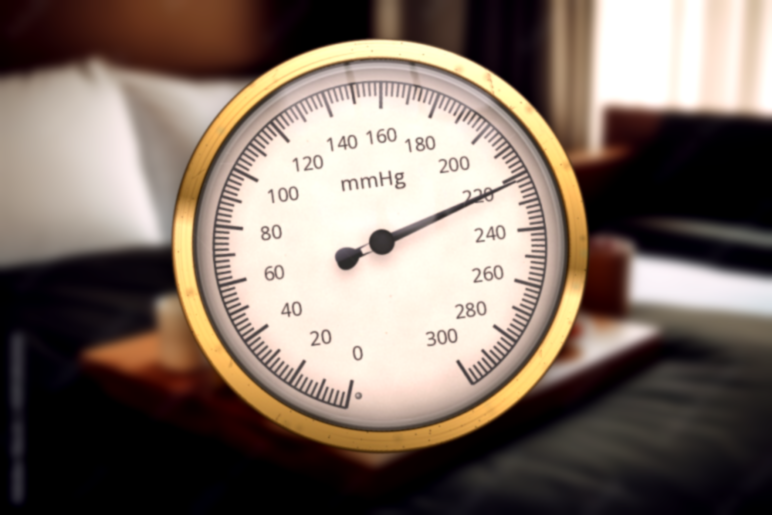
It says 222 mmHg
